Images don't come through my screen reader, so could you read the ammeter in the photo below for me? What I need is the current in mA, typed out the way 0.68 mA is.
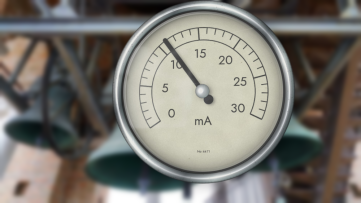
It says 11 mA
